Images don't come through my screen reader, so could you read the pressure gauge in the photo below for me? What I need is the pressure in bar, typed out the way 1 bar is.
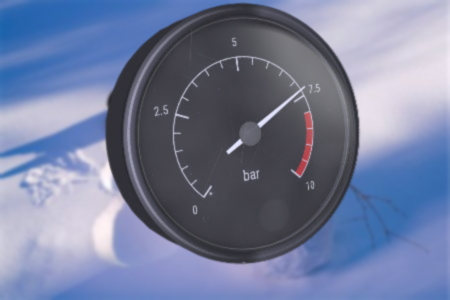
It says 7.25 bar
